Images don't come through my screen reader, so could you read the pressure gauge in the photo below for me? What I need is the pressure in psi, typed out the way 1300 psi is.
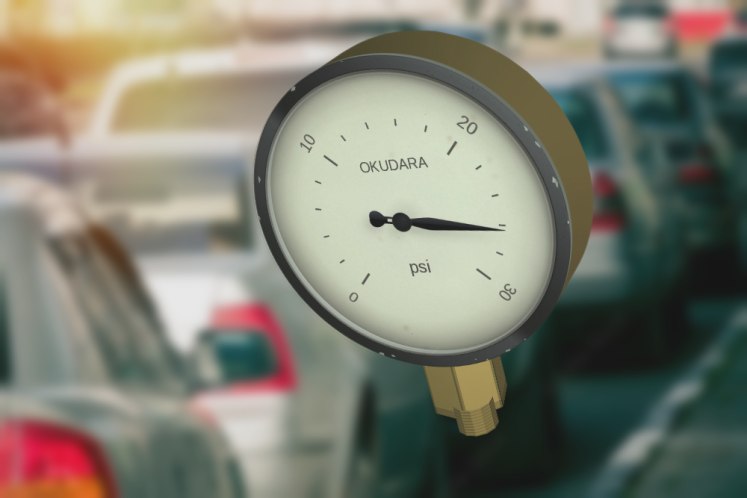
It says 26 psi
